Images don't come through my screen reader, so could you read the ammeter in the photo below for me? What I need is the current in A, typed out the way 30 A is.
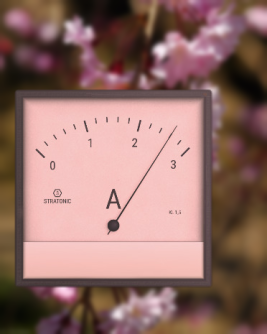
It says 2.6 A
